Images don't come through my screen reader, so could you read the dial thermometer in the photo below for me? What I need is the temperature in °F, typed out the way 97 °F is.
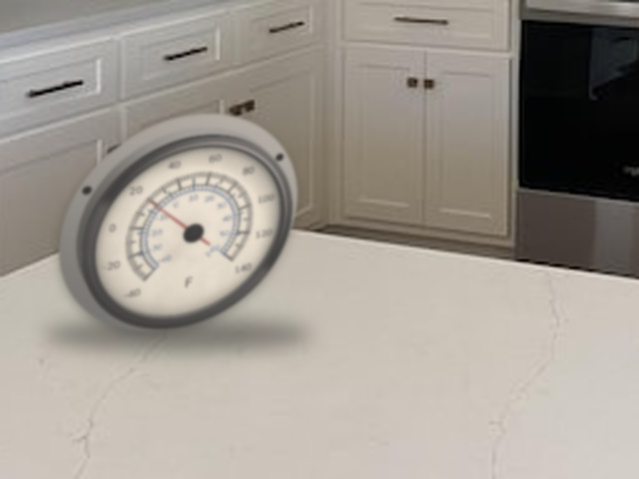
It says 20 °F
